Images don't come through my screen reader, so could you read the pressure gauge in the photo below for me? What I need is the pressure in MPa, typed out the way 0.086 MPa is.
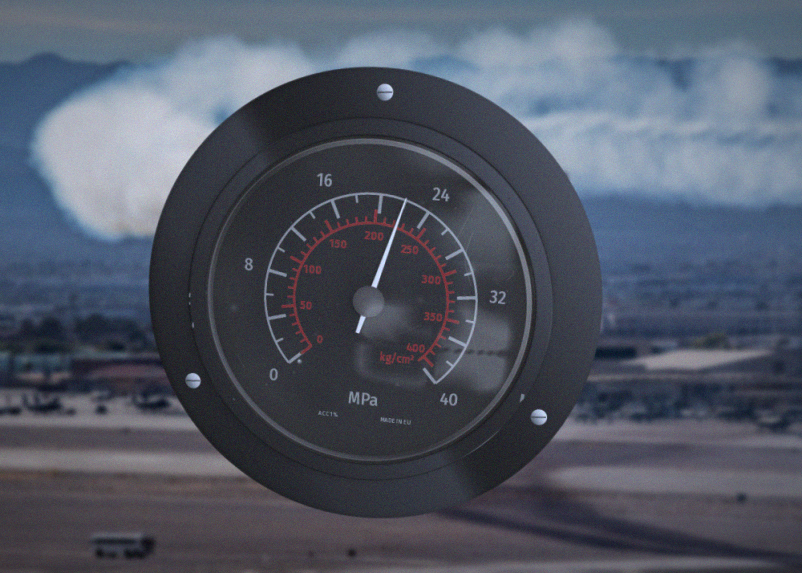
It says 22 MPa
